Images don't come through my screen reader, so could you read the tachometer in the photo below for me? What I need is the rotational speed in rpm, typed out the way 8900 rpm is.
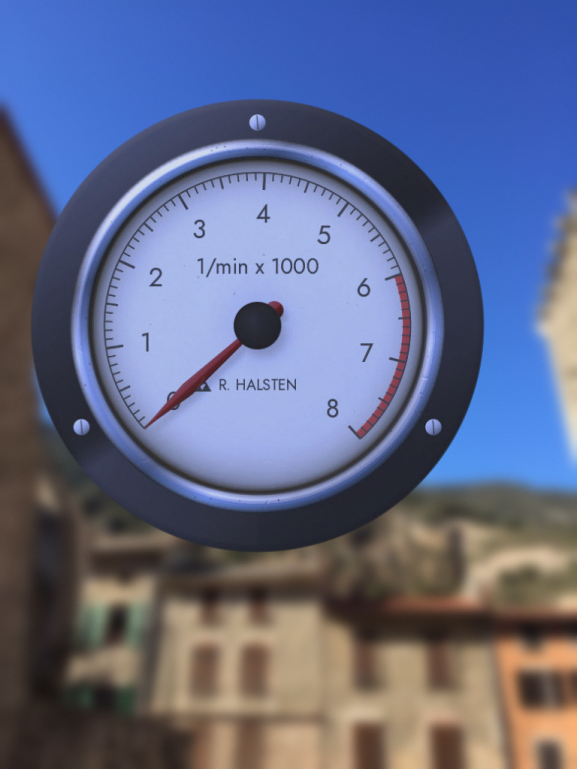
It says 0 rpm
